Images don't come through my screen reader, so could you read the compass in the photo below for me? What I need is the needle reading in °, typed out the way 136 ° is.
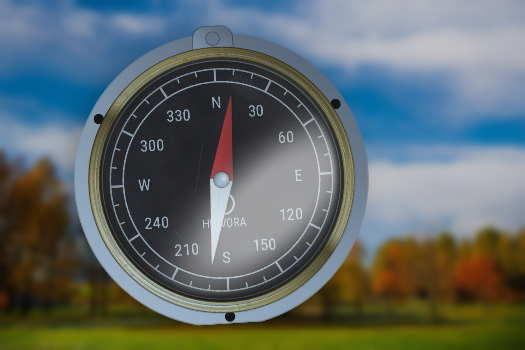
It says 10 °
